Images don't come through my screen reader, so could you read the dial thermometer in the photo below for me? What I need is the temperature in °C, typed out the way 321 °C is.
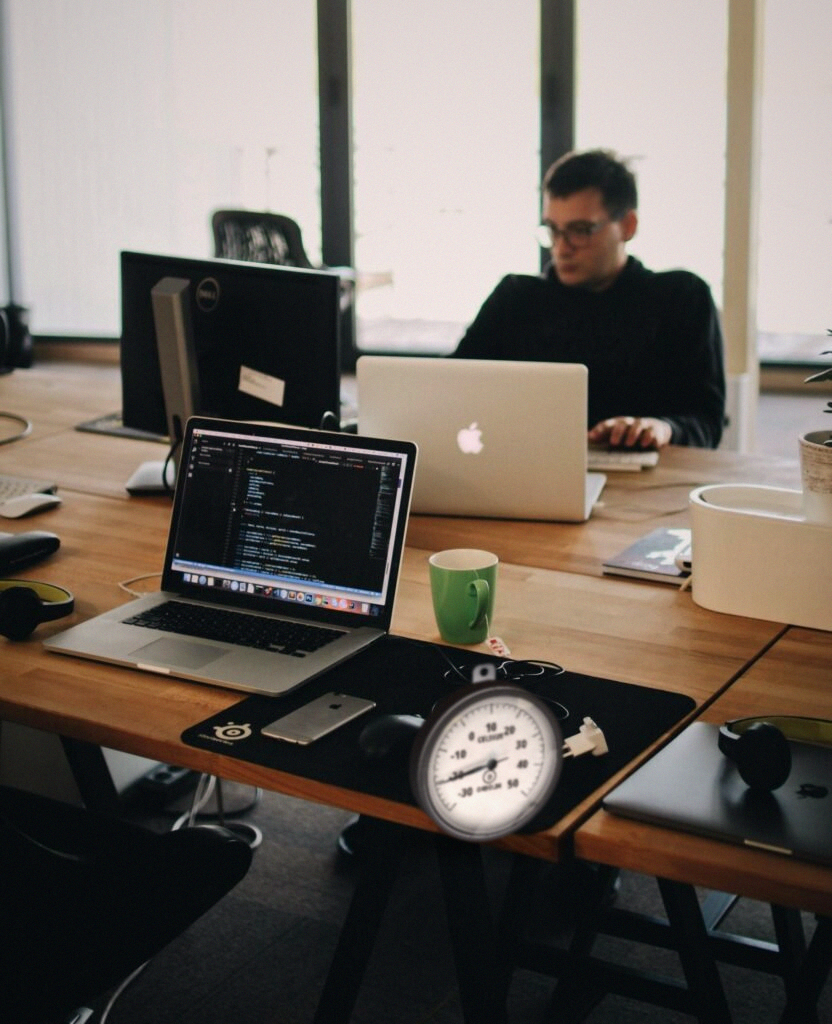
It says -20 °C
